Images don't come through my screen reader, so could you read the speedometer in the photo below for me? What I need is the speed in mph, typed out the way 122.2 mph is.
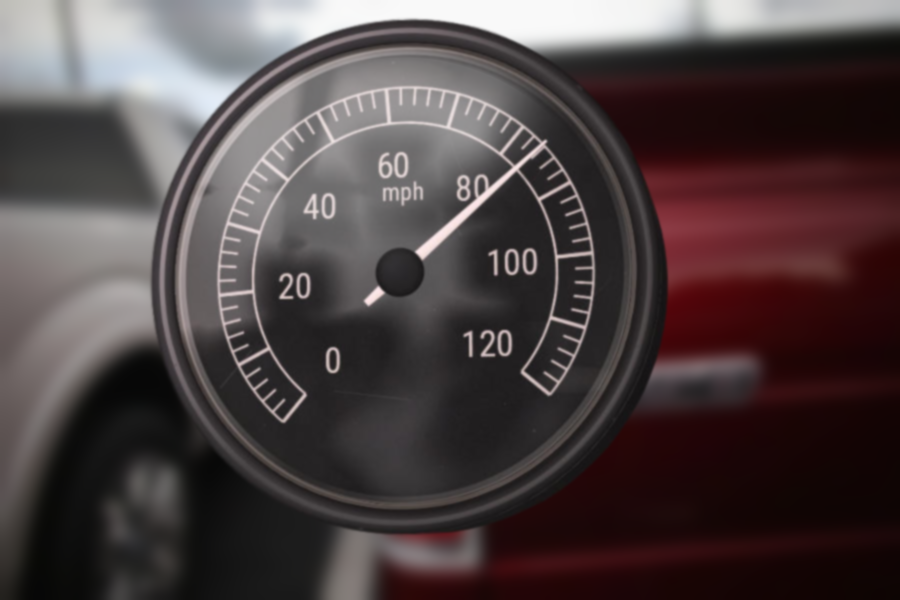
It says 84 mph
